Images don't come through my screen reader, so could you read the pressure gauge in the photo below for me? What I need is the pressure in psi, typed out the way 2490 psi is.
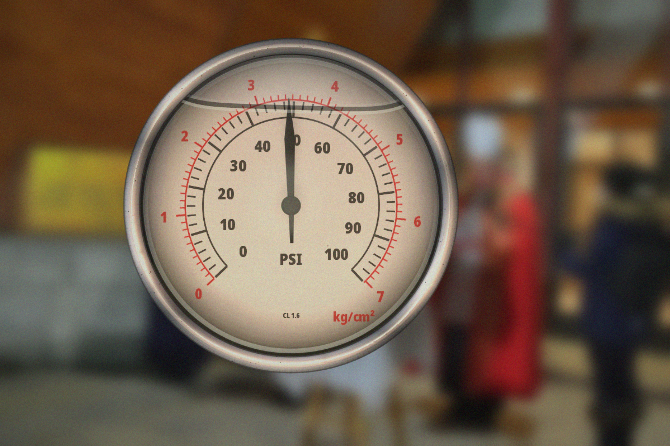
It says 49 psi
